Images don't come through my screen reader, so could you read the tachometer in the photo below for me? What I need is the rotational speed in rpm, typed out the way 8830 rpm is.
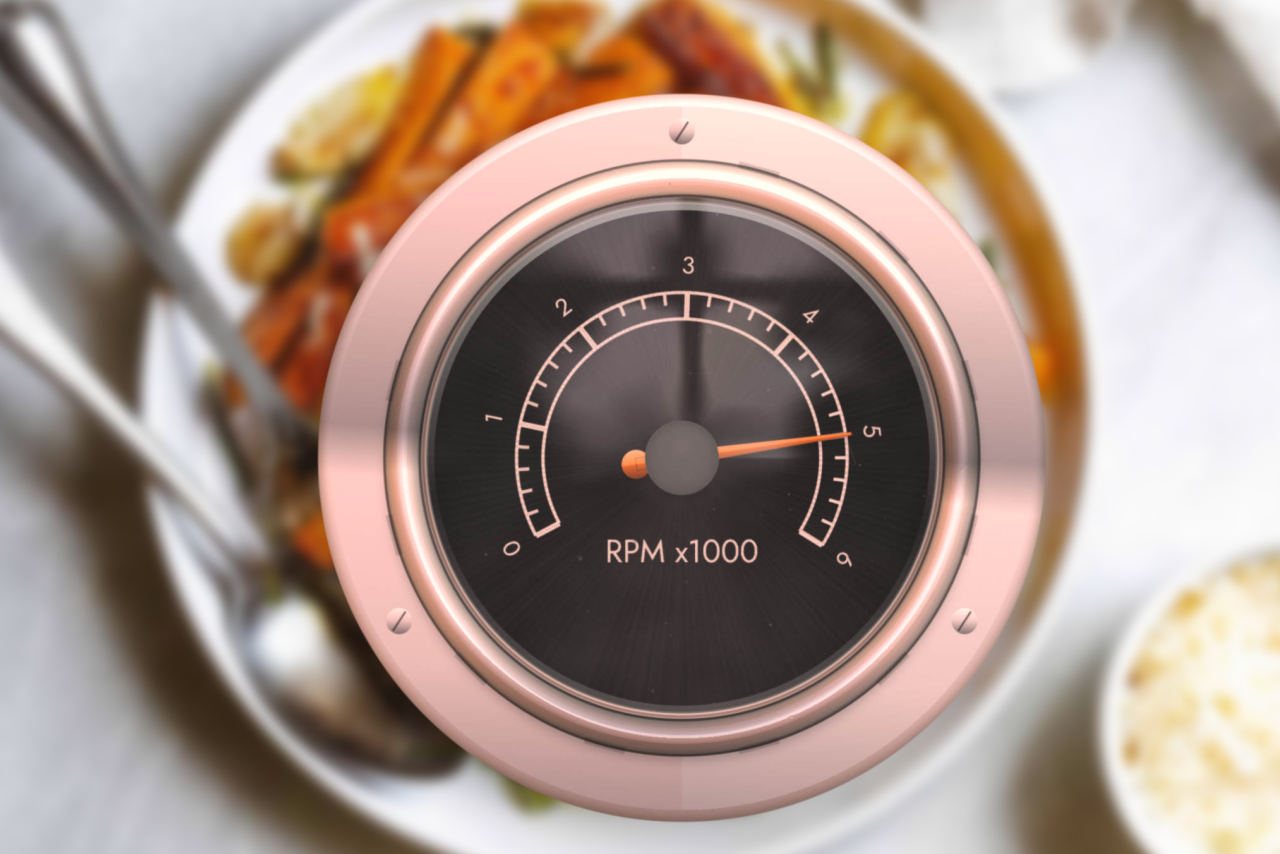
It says 5000 rpm
